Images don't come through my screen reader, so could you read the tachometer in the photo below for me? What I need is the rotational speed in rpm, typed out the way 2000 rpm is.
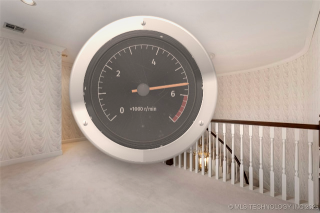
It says 5600 rpm
